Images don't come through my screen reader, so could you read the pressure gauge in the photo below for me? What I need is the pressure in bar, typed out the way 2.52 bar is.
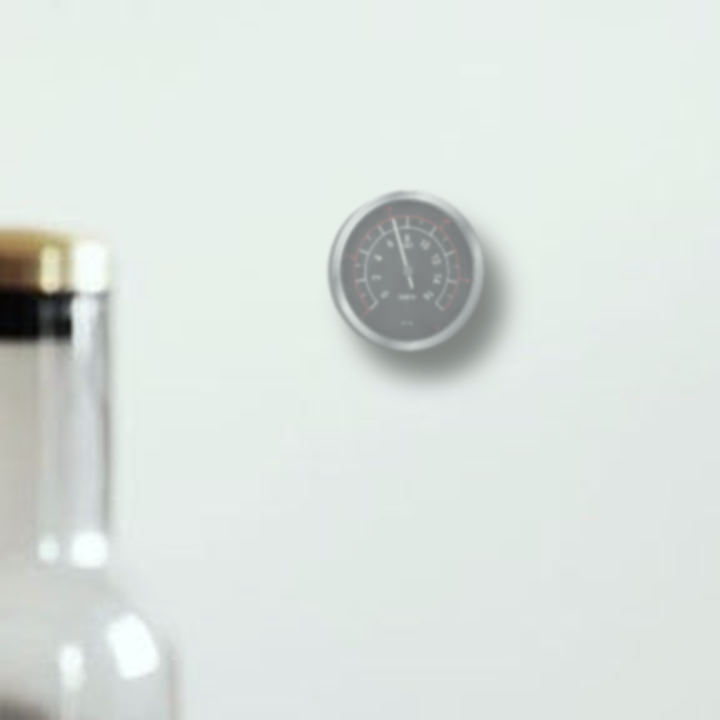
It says 7 bar
